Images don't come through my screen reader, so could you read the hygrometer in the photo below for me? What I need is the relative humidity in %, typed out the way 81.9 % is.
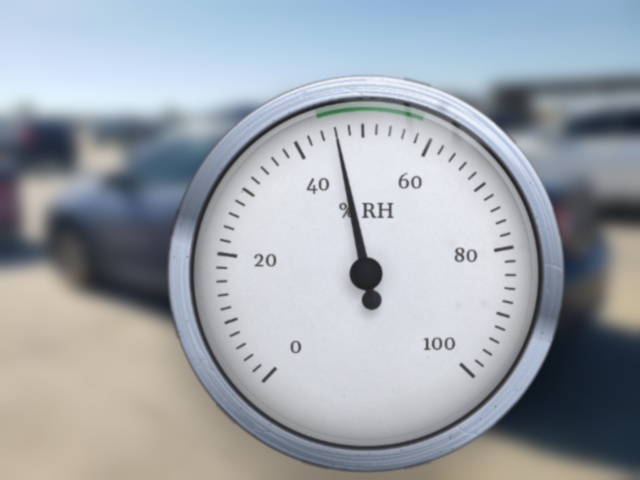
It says 46 %
